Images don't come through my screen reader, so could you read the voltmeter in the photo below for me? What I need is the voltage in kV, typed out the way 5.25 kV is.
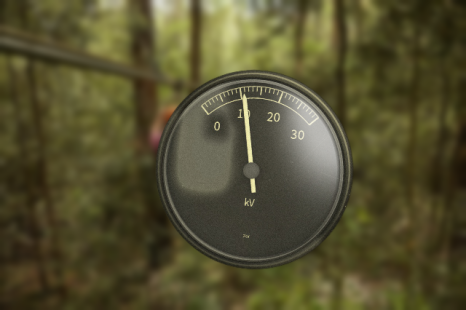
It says 11 kV
